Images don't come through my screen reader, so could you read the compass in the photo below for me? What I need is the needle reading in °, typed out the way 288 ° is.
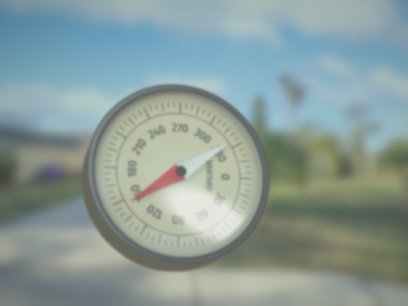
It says 145 °
